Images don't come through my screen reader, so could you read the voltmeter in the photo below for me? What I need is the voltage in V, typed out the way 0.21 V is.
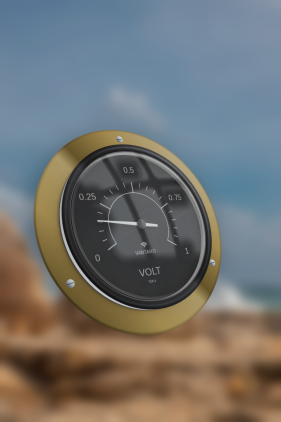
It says 0.15 V
